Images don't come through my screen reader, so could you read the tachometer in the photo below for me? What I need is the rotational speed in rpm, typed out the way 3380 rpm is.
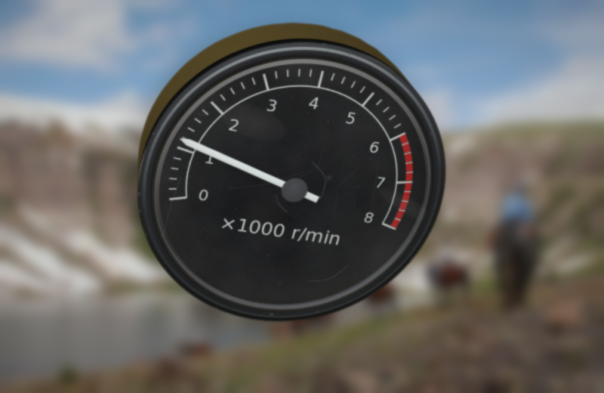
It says 1200 rpm
